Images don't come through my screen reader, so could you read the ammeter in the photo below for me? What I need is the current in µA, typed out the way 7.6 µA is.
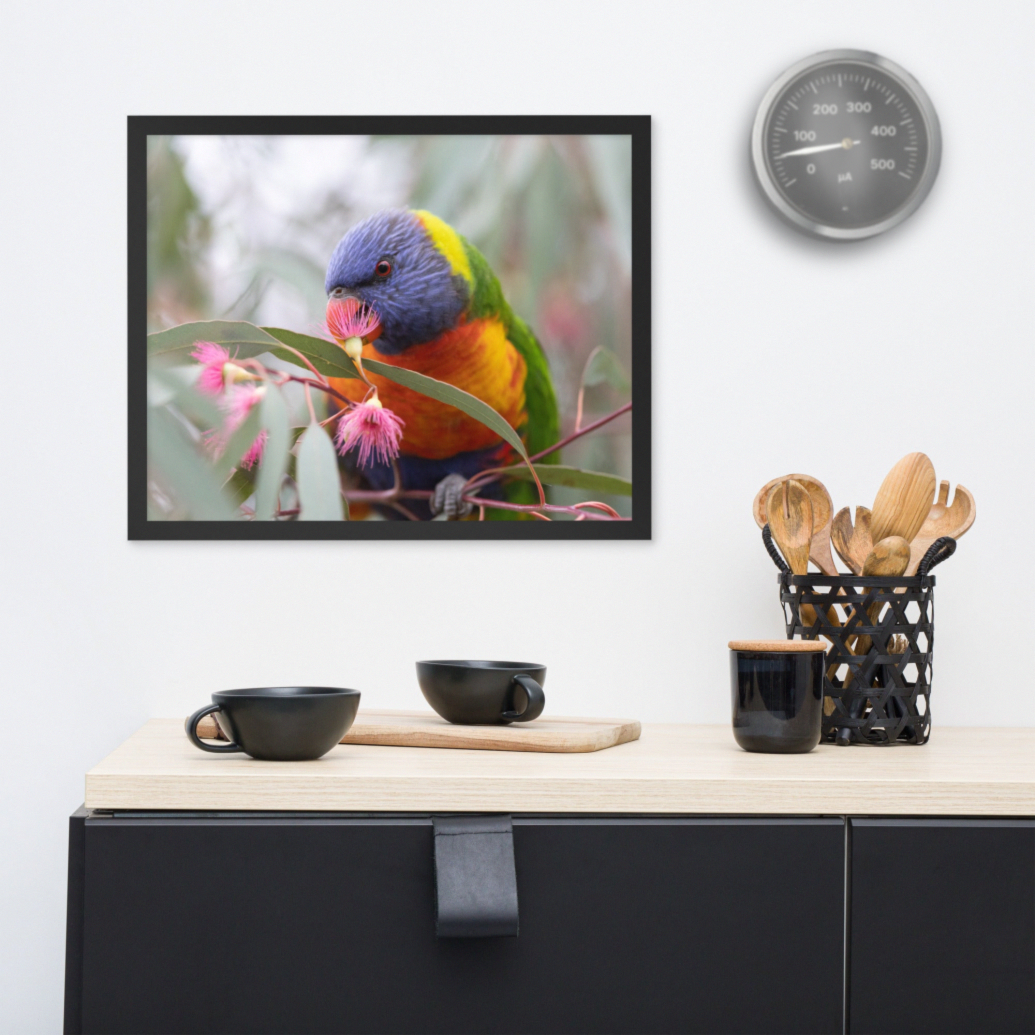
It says 50 µA
